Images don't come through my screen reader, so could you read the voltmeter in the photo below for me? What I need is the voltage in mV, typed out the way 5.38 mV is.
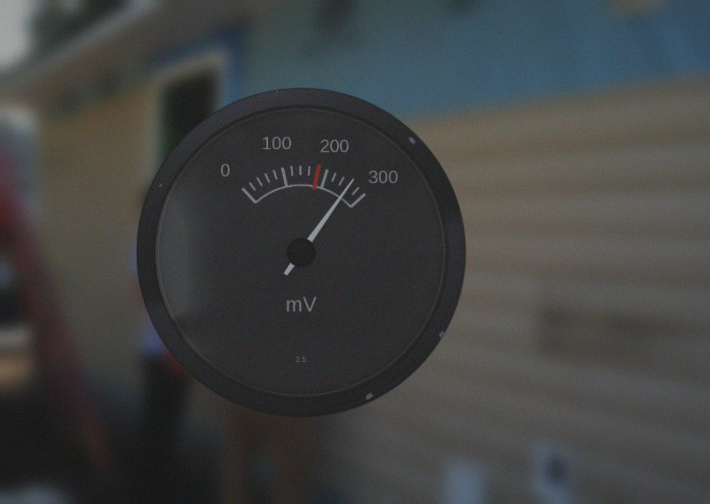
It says 260 mV
